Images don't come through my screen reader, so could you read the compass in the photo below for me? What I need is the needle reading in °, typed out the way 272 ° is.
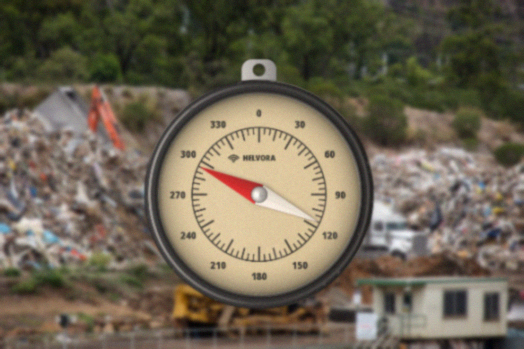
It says 295 °
